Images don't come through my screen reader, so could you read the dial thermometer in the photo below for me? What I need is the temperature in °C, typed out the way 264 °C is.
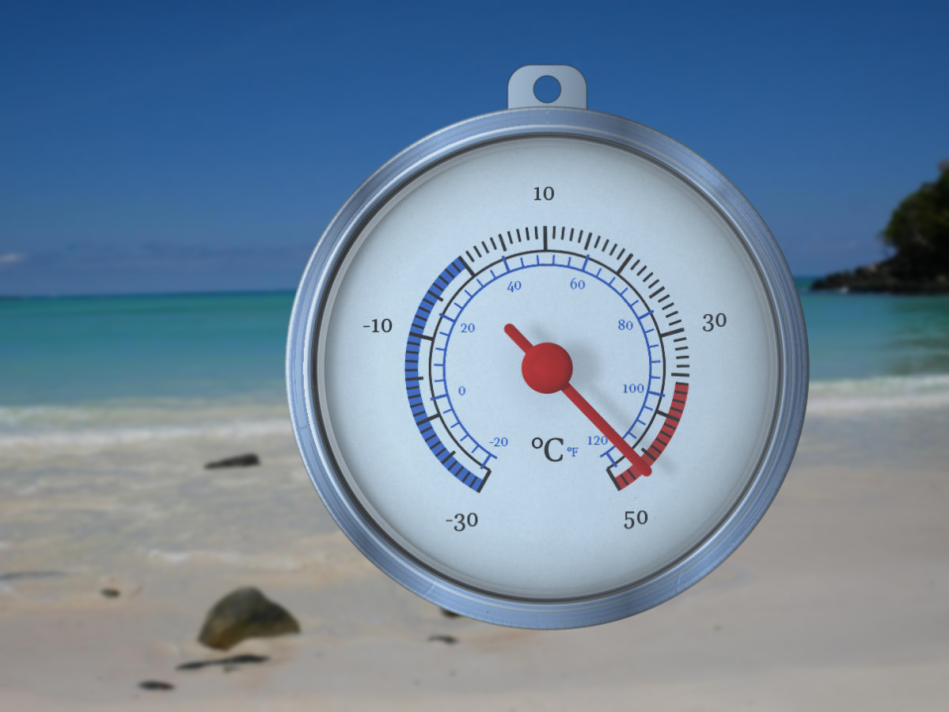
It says 46.5 °C
